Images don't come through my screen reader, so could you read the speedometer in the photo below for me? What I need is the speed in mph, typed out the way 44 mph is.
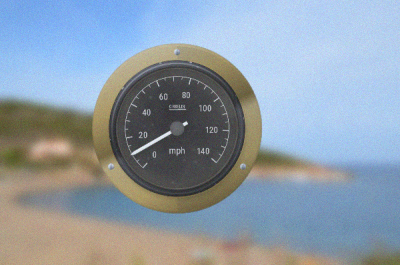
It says 10 mph
